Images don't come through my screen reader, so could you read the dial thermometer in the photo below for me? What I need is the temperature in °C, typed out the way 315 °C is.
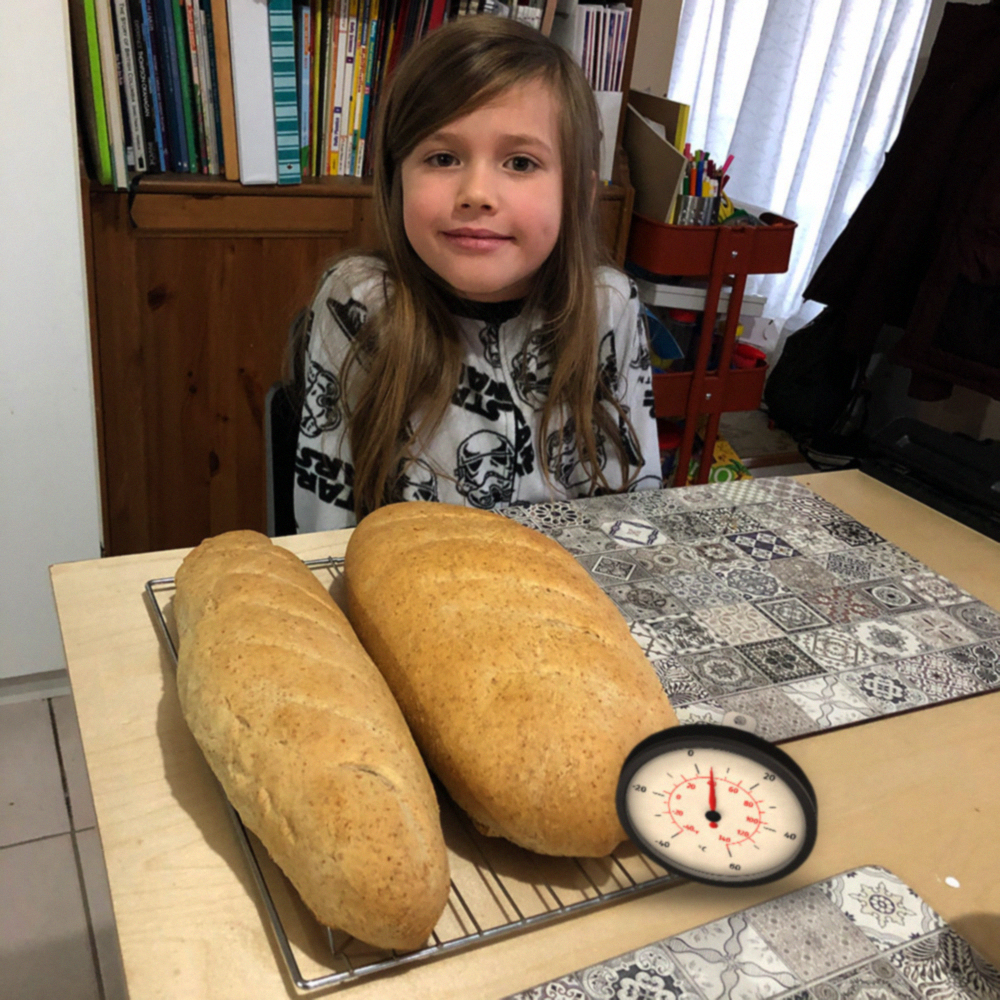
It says 5 °C
